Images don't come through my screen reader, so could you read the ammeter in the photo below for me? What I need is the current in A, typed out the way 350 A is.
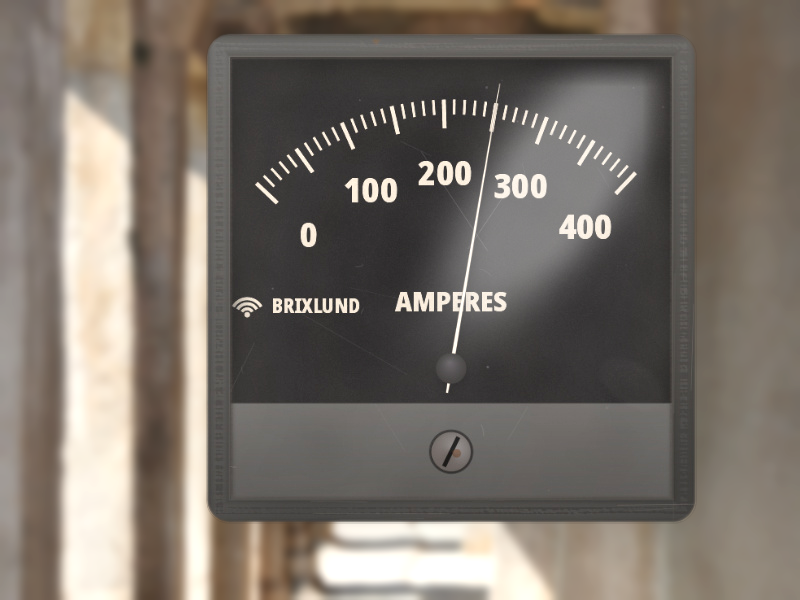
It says 250 A
